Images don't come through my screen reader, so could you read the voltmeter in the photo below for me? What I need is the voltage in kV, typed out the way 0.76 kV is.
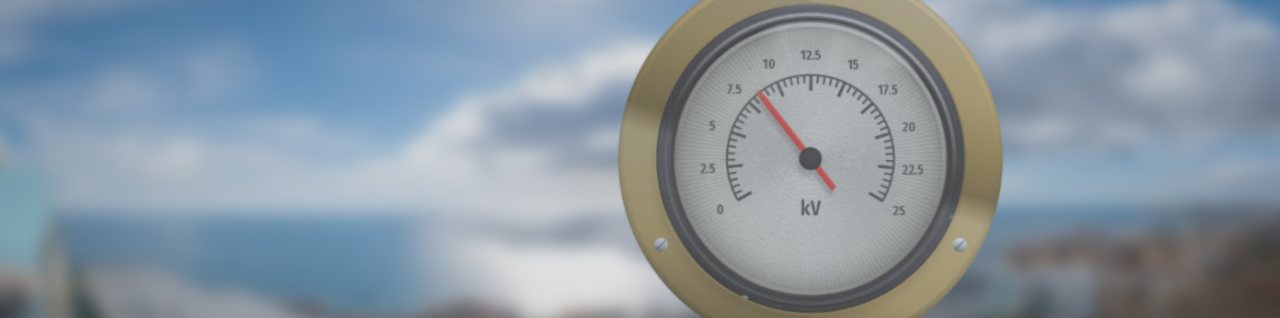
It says 8.5 kV
